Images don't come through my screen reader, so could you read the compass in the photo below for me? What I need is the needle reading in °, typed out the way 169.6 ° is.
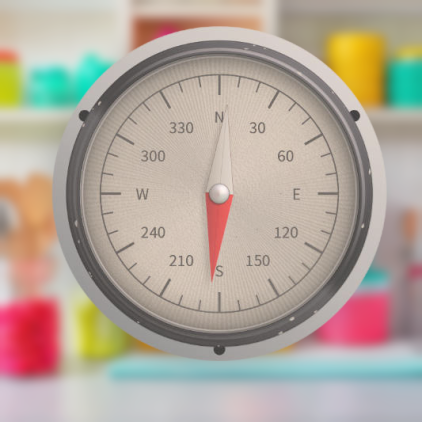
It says 185 °
